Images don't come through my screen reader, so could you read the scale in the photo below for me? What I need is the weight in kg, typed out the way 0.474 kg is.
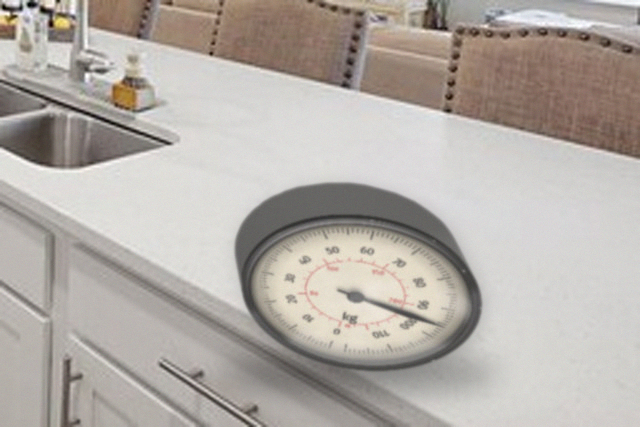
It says 95 kg
